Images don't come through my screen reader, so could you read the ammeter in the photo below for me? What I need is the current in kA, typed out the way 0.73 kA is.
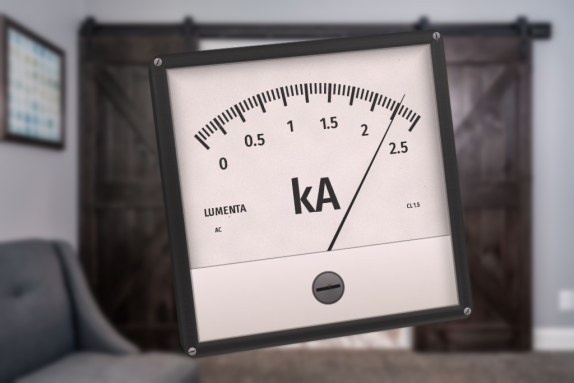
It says 2.25 kA
